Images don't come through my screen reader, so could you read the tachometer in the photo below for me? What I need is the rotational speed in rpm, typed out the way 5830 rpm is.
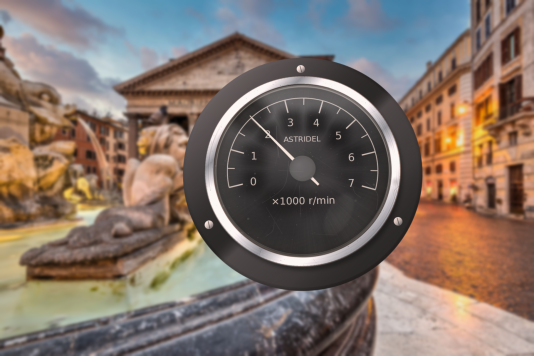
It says 2000 rpm
